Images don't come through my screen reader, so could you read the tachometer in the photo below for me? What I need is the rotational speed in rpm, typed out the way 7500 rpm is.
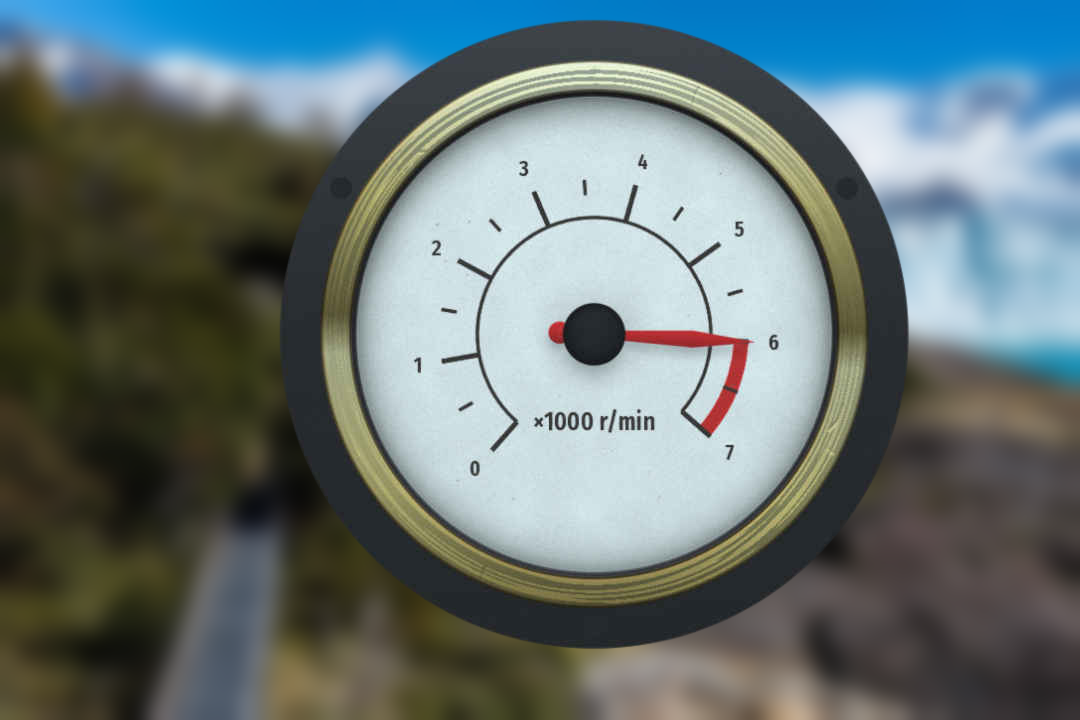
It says 6000 rpm
